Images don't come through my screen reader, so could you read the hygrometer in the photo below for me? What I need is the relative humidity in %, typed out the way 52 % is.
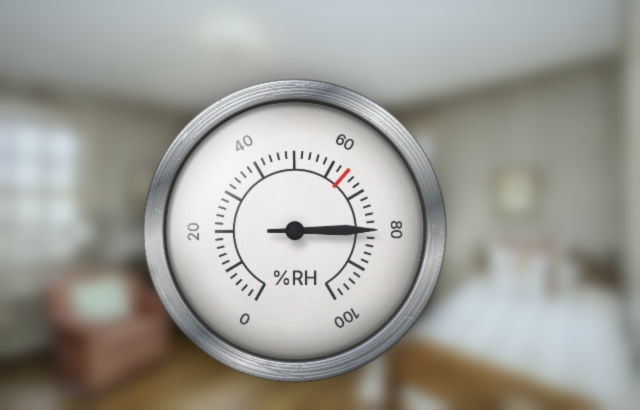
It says 80 %
